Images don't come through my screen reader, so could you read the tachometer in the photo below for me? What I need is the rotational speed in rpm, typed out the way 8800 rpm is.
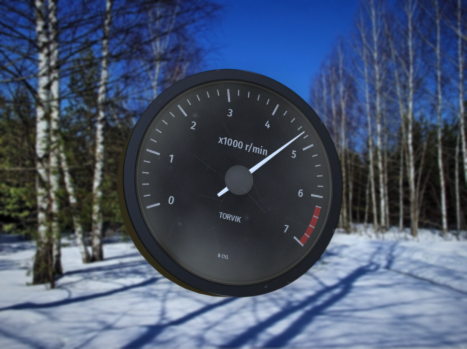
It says 4700 rpm
